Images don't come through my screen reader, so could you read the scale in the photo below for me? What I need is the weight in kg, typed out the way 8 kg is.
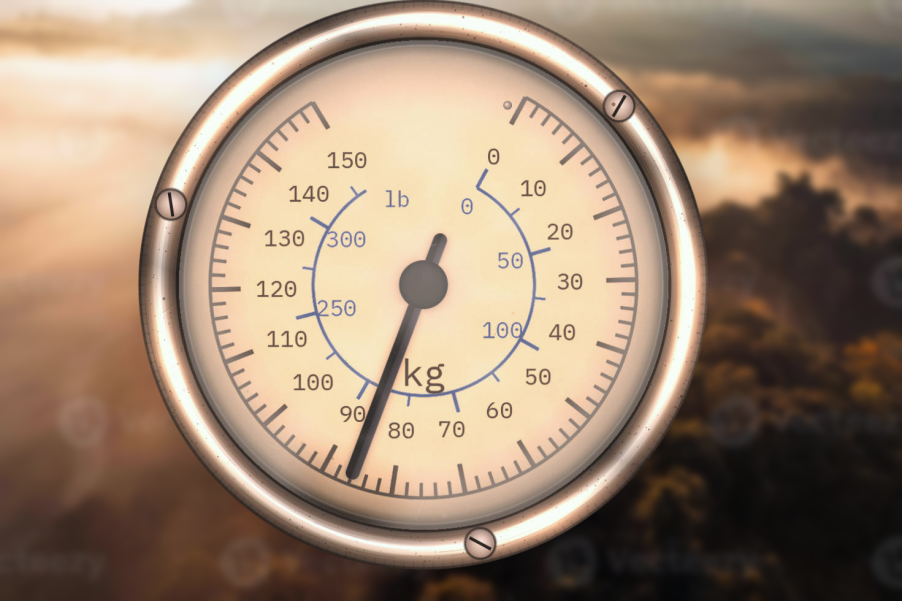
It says 86 kg
